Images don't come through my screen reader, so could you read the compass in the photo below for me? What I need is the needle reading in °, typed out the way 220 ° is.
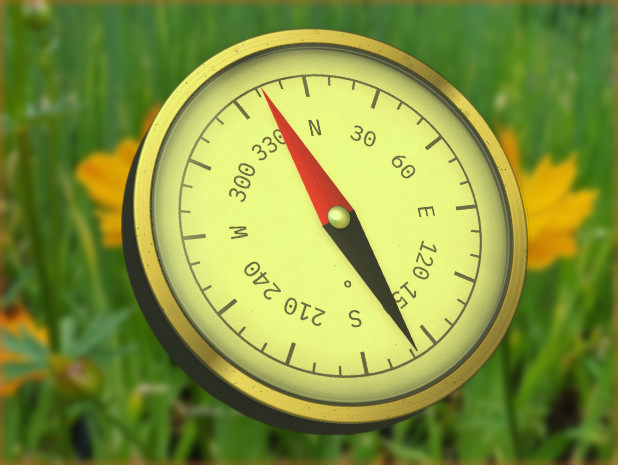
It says 340 °
